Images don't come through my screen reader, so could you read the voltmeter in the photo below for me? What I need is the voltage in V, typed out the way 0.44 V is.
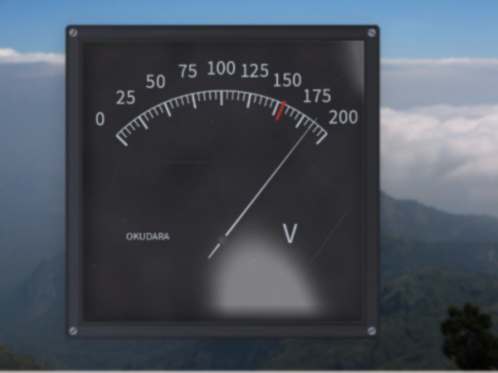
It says 185 V
